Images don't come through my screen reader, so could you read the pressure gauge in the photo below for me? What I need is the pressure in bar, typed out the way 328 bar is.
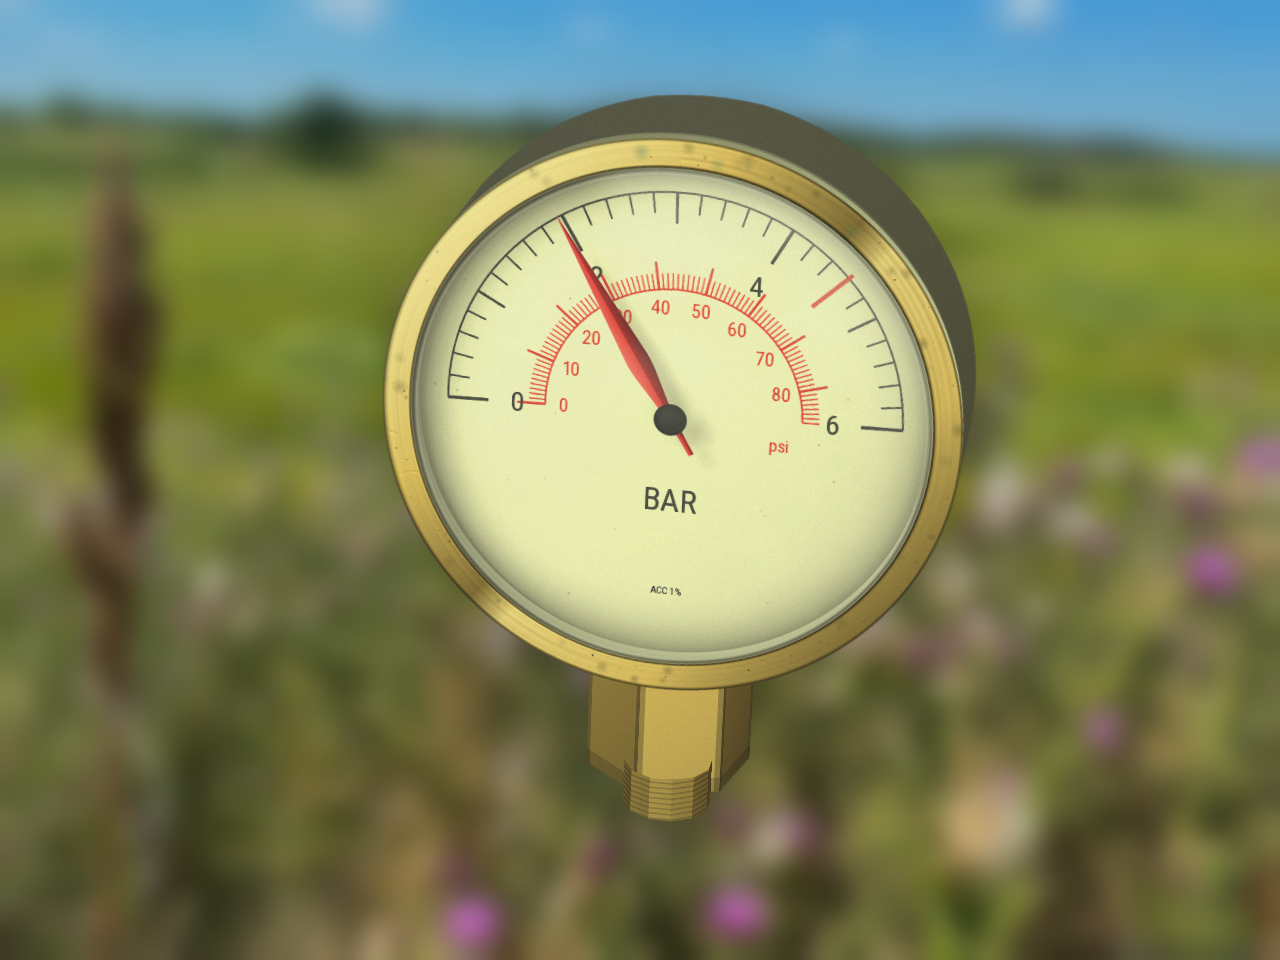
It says 2 bar
